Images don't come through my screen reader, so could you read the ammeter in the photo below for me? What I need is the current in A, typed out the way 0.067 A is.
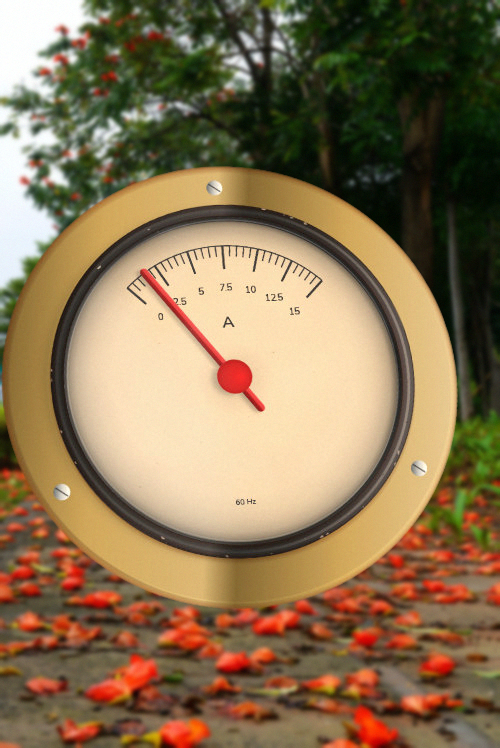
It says 1.5 A
